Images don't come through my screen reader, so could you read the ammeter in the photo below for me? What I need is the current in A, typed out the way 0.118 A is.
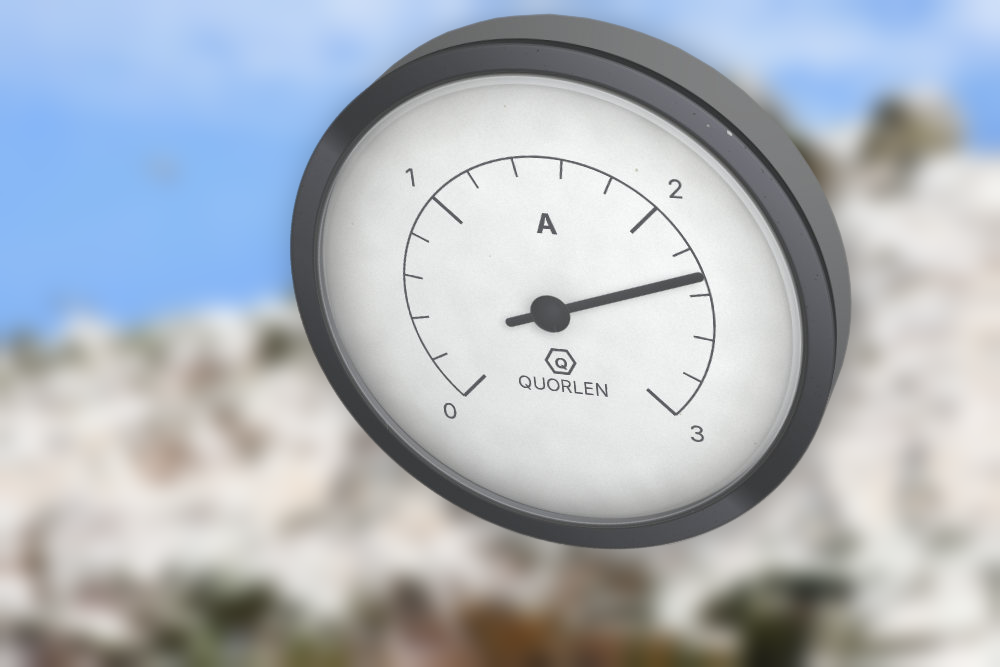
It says 2.3 A
